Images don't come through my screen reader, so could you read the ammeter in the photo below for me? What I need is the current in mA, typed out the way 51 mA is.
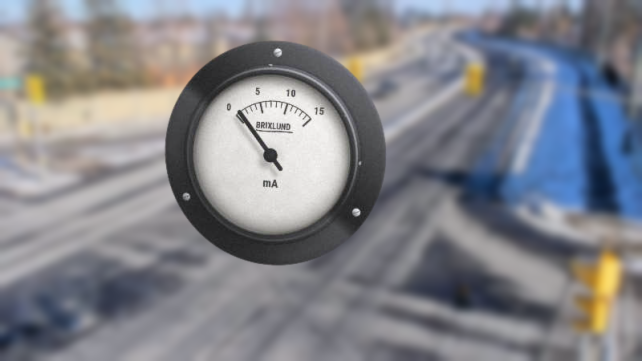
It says 1 mA
